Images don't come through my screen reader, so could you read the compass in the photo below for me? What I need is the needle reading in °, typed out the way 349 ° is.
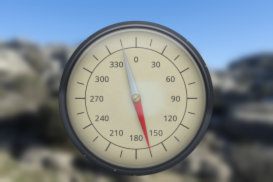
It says 165 °
